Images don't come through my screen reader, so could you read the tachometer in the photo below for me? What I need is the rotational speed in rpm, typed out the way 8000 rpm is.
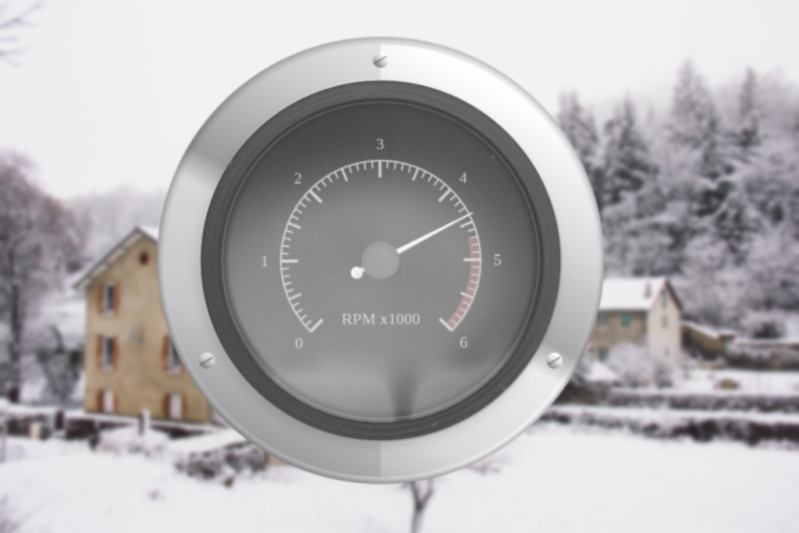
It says 4400 rpm
